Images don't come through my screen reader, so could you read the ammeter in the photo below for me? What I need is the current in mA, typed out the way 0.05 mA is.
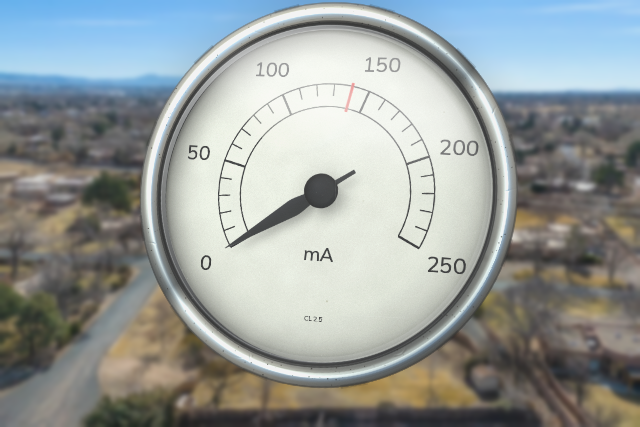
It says 0 mA
